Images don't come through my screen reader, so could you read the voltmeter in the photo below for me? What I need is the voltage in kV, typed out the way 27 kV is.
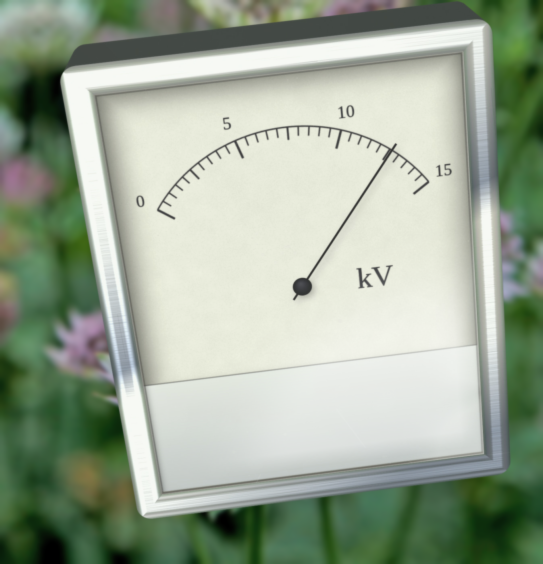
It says 12.5 kV
